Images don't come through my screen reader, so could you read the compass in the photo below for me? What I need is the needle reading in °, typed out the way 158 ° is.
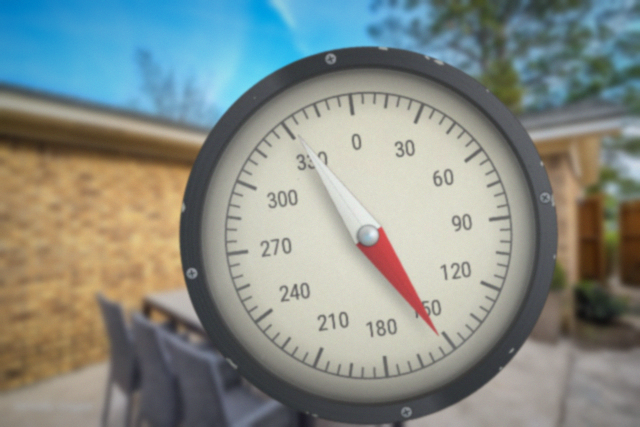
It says 152.5 °
